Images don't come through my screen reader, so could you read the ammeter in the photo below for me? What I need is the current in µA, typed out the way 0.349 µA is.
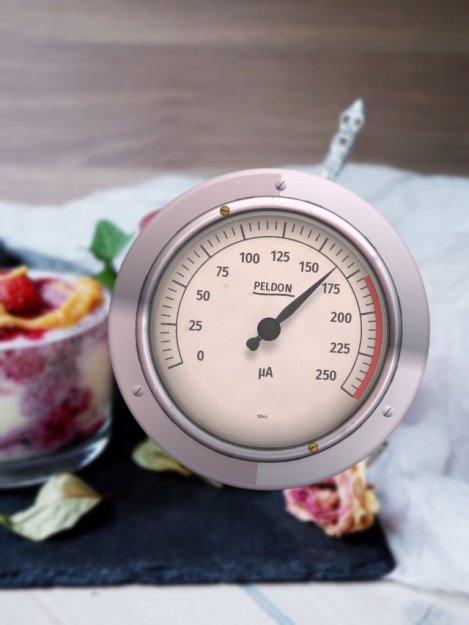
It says 165 µA
